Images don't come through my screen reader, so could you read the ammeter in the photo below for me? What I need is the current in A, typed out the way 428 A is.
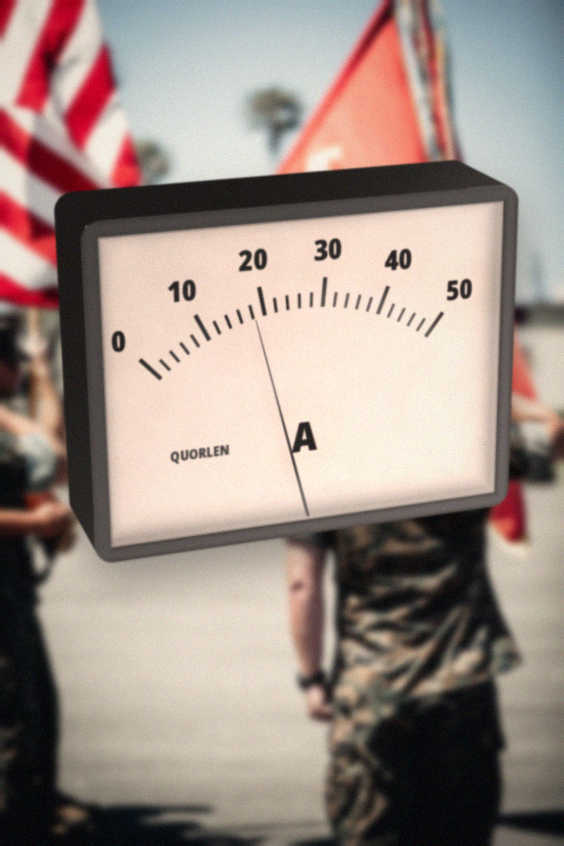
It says 18 A
